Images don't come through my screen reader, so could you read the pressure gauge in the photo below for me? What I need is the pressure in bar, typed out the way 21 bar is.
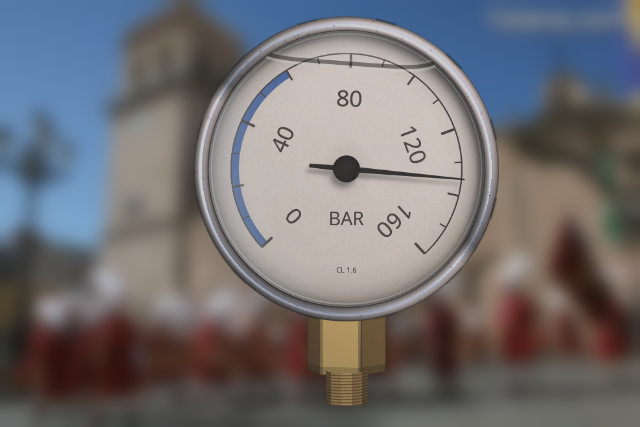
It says 135 bar
